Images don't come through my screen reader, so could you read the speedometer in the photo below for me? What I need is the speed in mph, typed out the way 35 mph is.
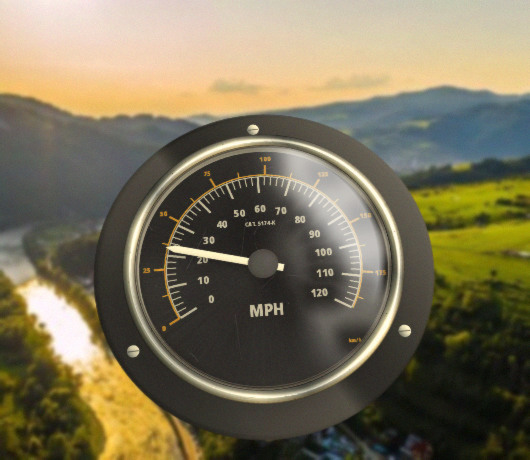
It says 22 mph
